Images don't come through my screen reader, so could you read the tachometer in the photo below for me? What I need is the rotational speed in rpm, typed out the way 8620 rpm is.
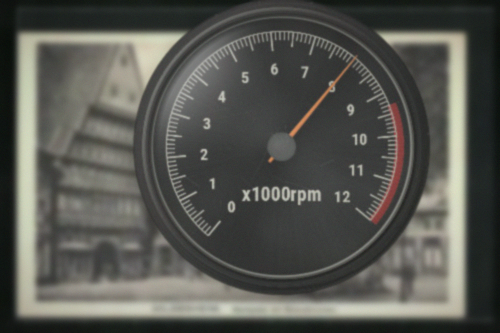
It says 8000 rpm
